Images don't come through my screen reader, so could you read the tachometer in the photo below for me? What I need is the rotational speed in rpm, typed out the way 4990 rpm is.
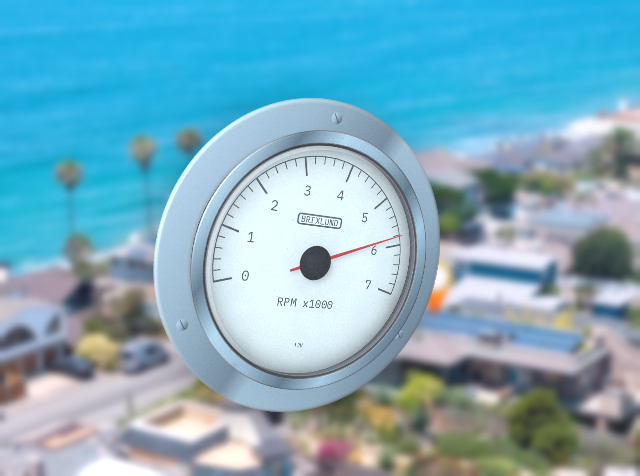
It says 5800 rpm
